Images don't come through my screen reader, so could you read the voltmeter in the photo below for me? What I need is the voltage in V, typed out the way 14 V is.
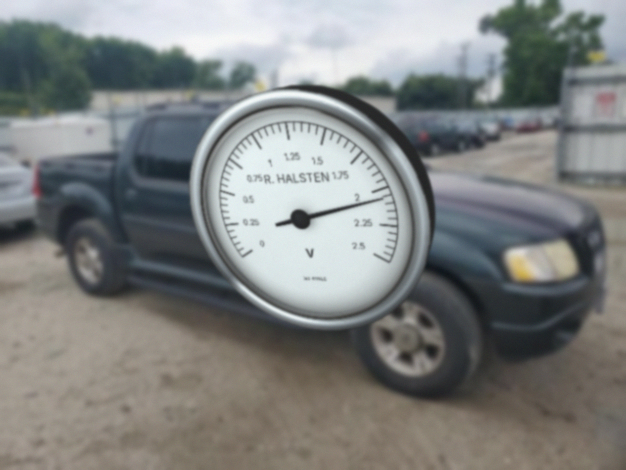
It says 2.05 V
